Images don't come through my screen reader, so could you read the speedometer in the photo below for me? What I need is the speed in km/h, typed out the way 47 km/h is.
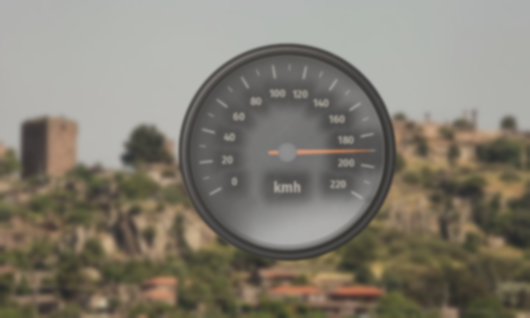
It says 190 km/h
